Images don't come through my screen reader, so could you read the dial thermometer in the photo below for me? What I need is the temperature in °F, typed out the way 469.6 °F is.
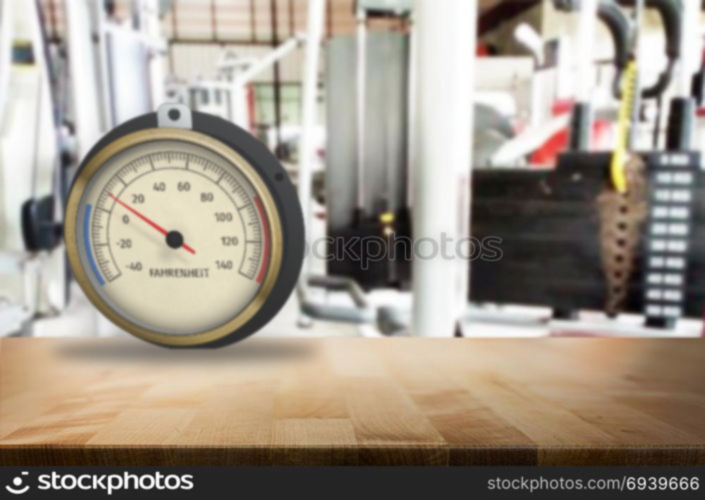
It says 10 °F
